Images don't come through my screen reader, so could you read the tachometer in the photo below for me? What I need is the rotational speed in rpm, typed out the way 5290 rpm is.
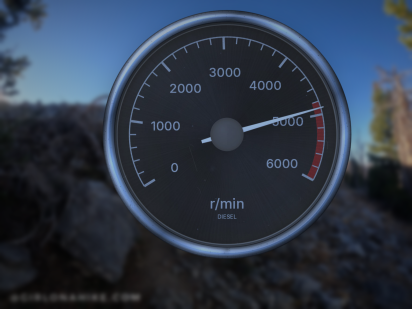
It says 4900 rpm
